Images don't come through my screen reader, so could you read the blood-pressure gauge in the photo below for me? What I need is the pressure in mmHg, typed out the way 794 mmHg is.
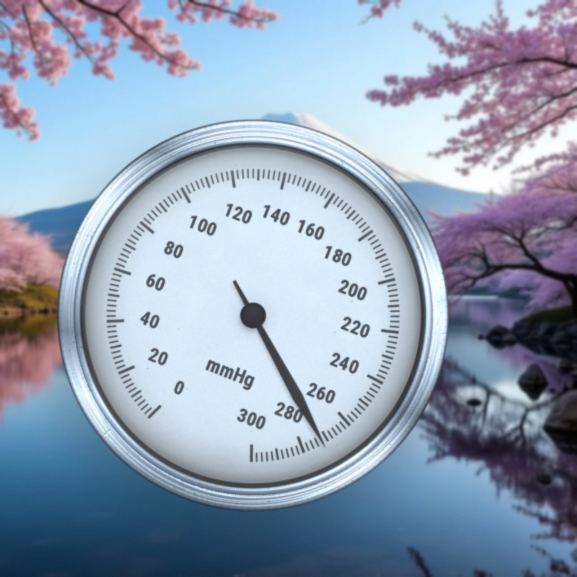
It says 272 mmHg
